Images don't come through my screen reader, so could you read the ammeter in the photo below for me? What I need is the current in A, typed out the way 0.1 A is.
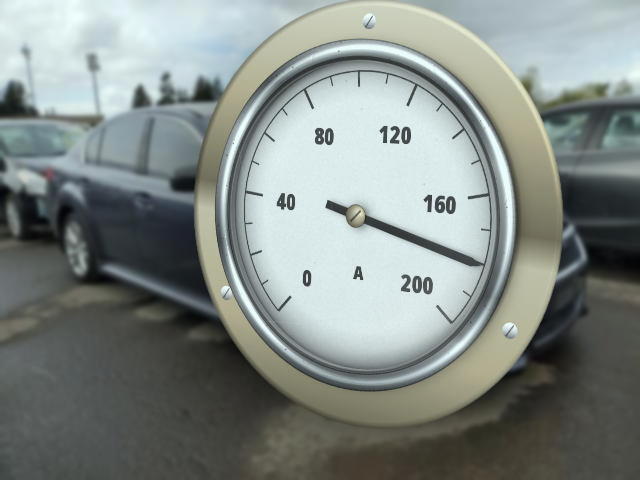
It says 180 A
